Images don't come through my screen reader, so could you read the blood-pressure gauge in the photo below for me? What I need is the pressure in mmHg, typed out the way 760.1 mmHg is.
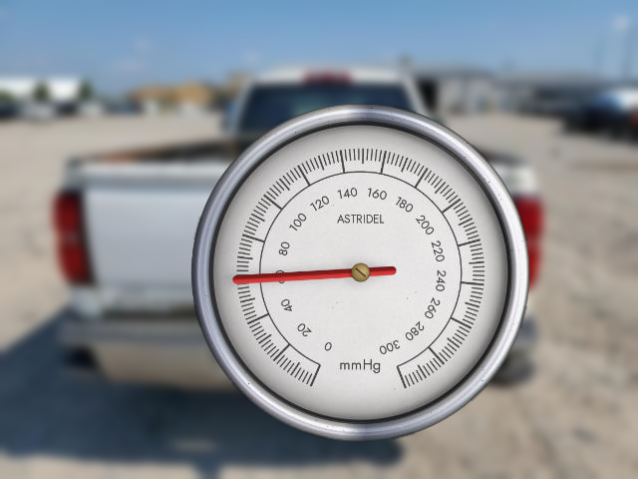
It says 60 mmHg
